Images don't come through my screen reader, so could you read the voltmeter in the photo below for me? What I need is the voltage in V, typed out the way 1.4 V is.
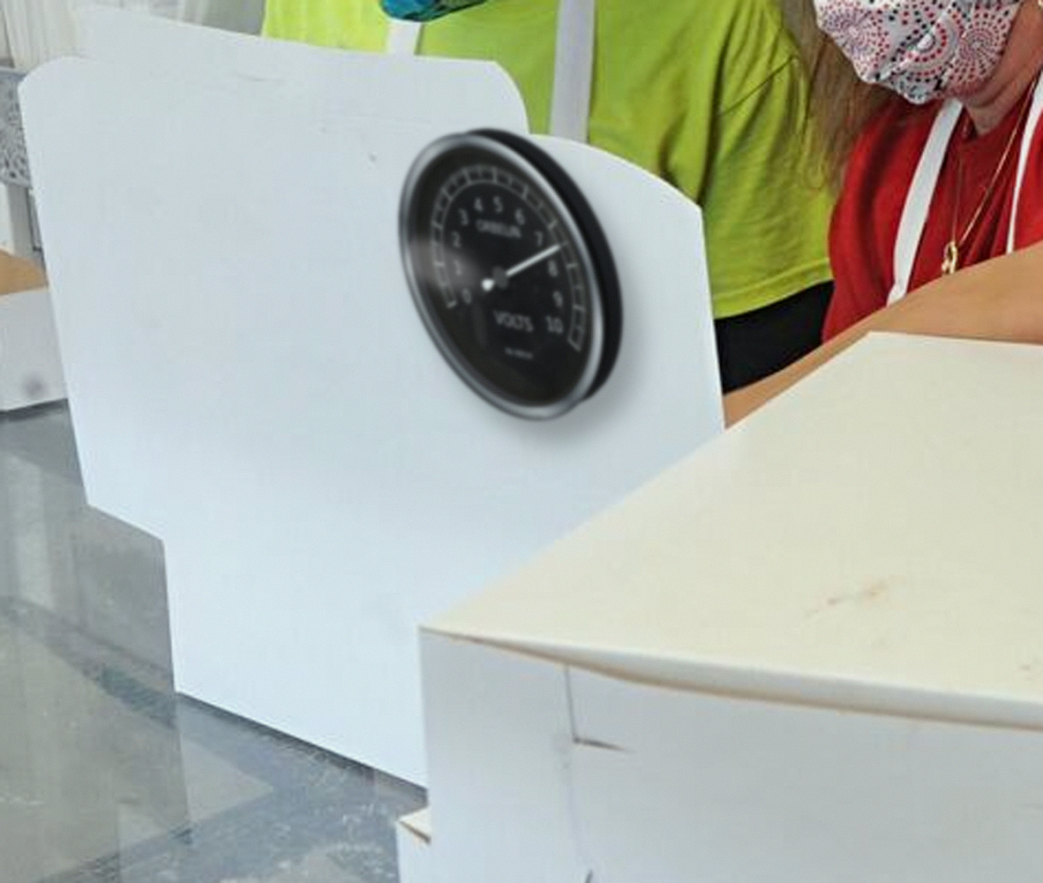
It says 7.5 V
